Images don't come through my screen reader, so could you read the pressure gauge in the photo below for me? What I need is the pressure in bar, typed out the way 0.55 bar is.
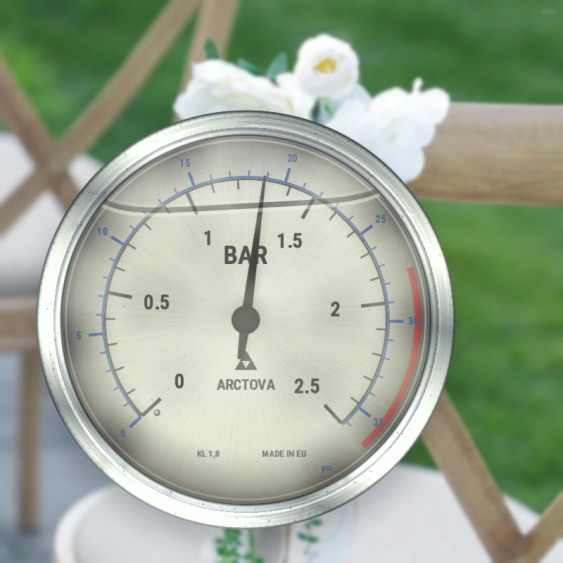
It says 1.3 bar
